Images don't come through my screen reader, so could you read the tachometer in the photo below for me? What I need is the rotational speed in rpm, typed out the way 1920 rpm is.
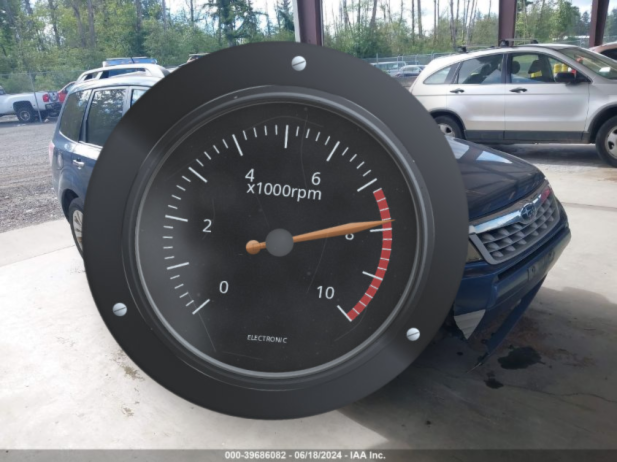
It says 7800 rpm
